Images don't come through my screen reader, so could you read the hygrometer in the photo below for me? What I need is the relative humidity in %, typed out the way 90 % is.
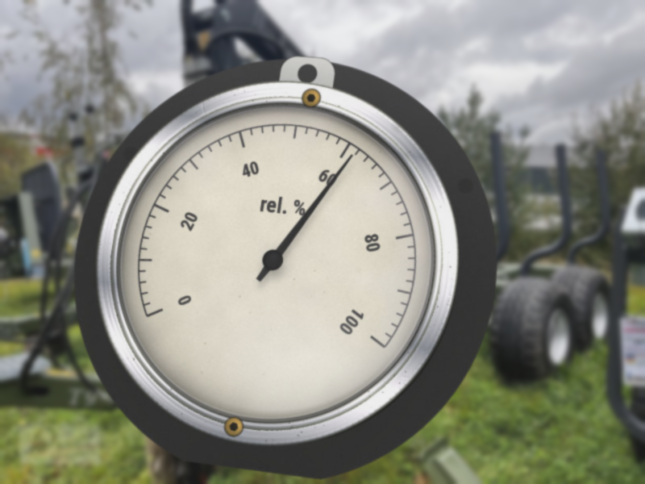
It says 62 %
